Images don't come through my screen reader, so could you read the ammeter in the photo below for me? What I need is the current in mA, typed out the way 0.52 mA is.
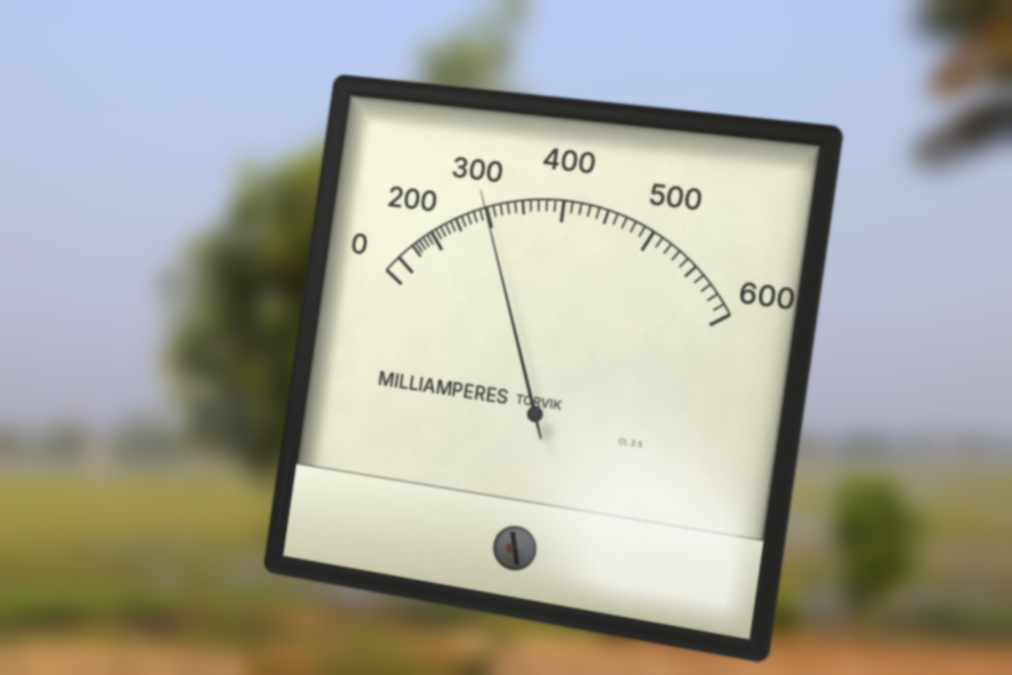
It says 300 mA
